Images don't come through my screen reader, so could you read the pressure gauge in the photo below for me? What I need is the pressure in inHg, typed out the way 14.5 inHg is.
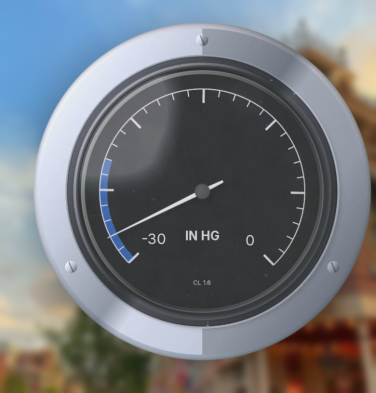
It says -28 inHg
